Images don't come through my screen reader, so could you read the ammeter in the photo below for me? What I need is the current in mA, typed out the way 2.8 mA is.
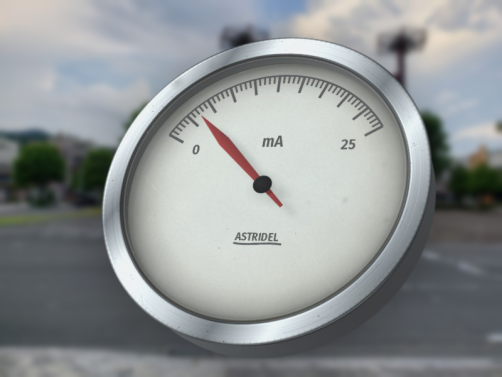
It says 3.5 mA
